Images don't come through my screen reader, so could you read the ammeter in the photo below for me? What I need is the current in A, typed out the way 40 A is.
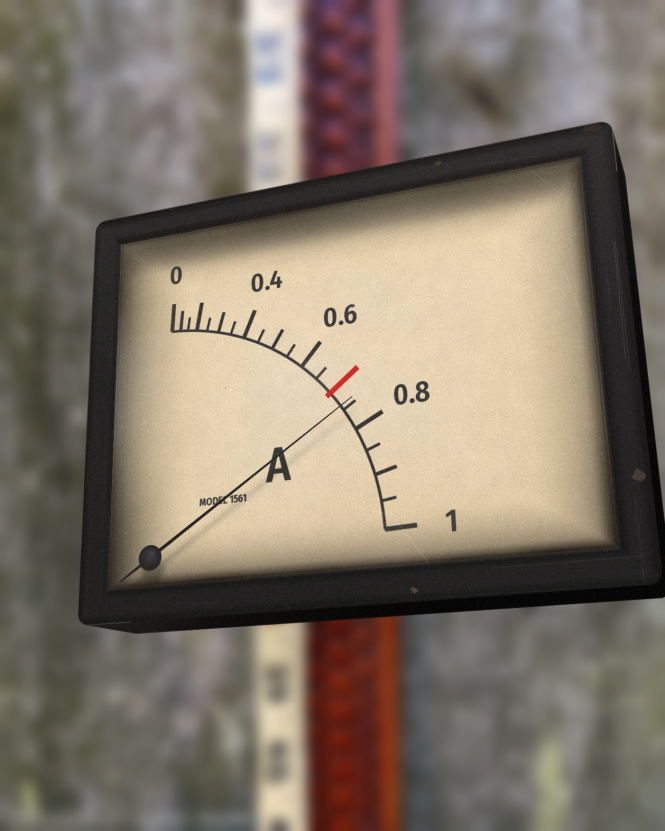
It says 0.75 A
